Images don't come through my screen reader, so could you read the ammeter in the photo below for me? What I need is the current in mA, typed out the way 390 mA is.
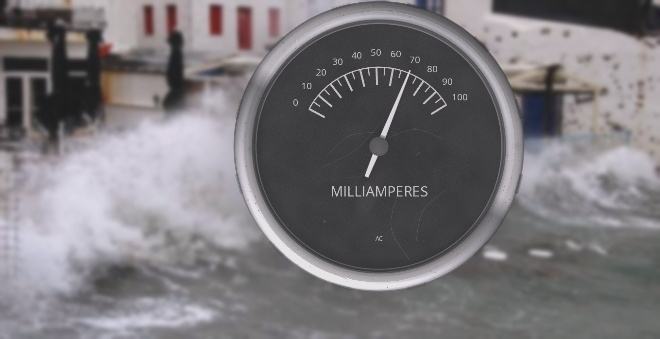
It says 70 mA
